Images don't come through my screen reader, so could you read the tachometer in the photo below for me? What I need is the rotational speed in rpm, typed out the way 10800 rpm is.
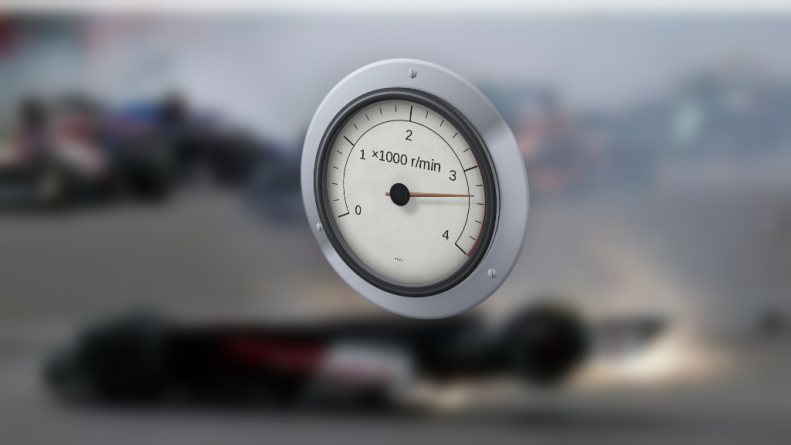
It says 3300 rpm
